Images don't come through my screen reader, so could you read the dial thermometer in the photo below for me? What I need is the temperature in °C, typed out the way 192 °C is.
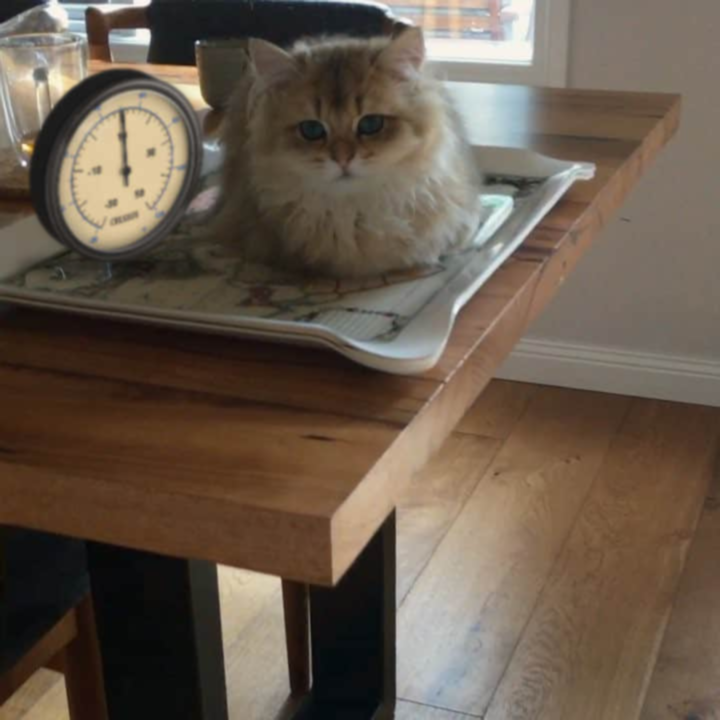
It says 10 °C
